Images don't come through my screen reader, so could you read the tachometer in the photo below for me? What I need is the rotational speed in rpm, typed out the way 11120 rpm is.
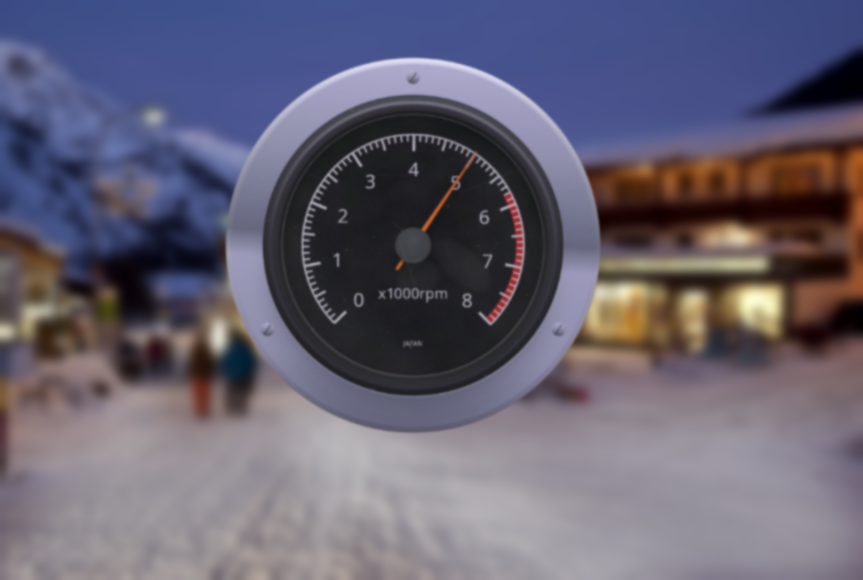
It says 5000 rpm
